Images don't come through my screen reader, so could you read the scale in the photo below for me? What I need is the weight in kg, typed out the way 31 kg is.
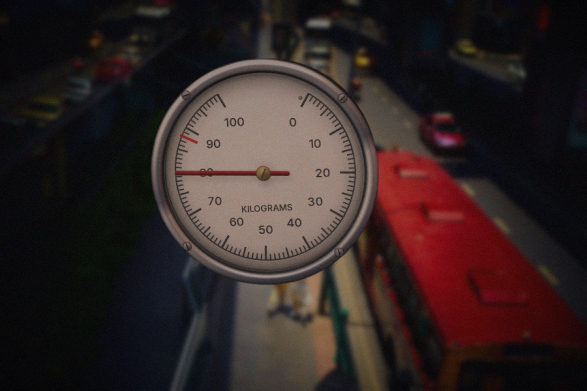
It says 80 kg
